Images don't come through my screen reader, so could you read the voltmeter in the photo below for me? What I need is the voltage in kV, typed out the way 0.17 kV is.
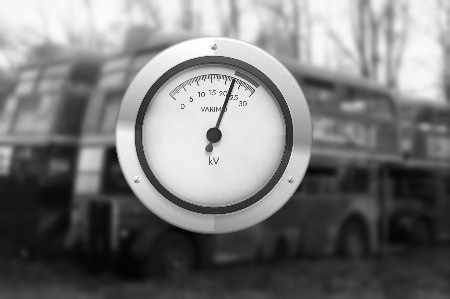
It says 22.5 kV
